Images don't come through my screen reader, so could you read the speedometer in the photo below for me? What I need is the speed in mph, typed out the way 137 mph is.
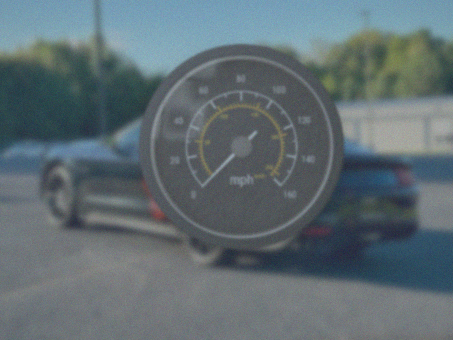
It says 0 mph
